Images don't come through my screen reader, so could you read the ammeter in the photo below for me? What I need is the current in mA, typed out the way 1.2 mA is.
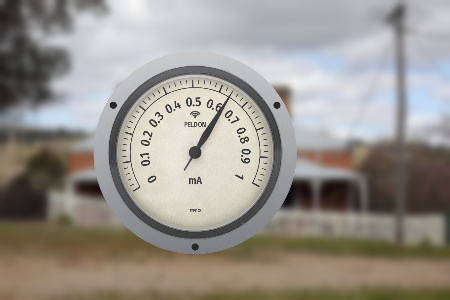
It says 0.64 mA
